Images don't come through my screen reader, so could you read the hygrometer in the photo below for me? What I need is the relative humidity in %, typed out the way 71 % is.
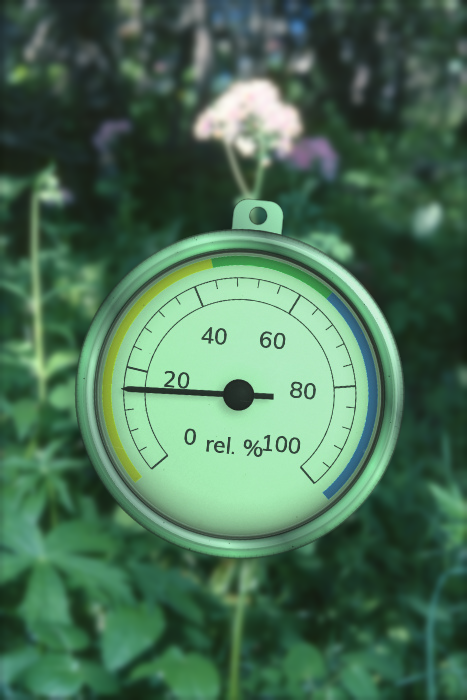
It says 16 %
